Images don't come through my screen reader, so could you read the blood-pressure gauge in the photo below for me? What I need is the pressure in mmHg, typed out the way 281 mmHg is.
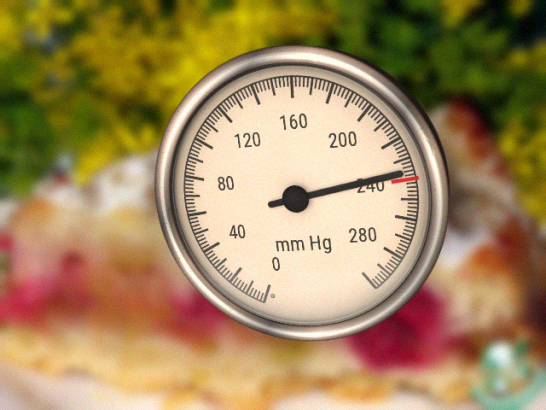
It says 236 mmHg
